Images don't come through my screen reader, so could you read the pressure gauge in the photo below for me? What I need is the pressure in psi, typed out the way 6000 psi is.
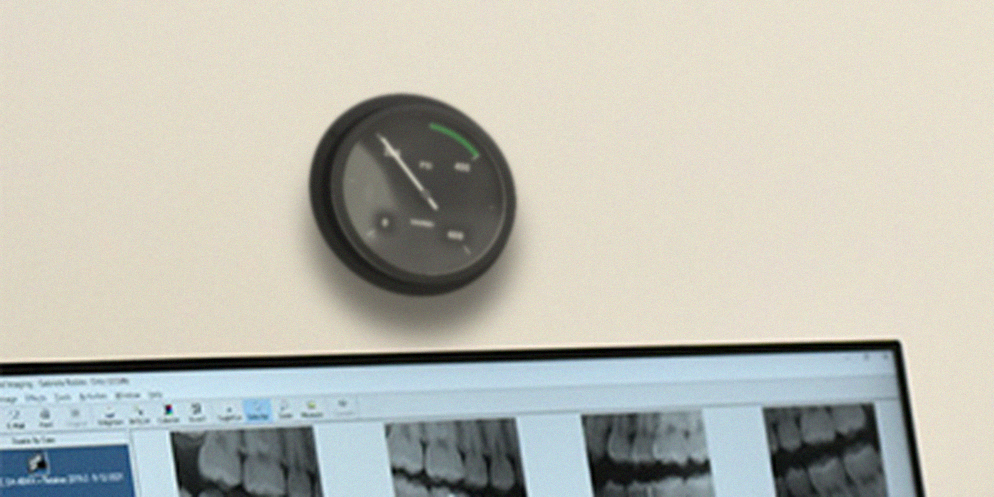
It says 200 psi
